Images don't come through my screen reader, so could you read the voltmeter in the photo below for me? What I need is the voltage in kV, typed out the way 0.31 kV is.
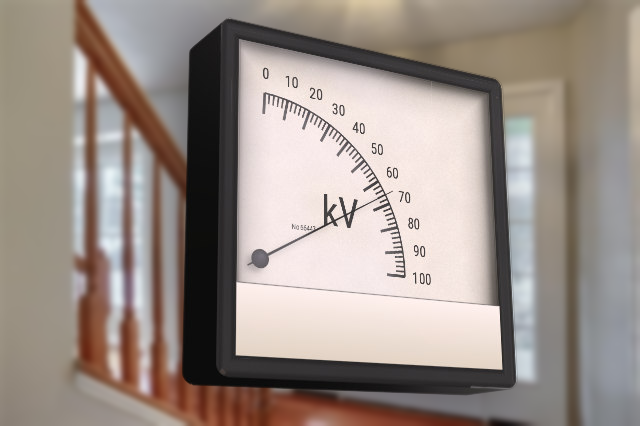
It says 66 kV
